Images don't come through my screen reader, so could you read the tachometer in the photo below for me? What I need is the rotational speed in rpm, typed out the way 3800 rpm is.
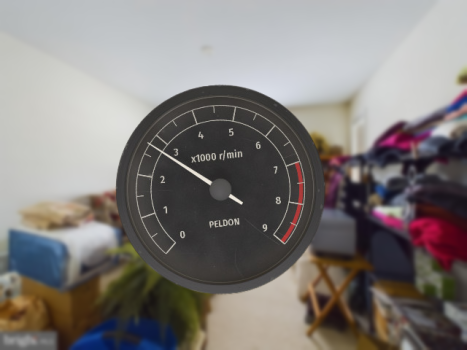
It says 2750 rpm
